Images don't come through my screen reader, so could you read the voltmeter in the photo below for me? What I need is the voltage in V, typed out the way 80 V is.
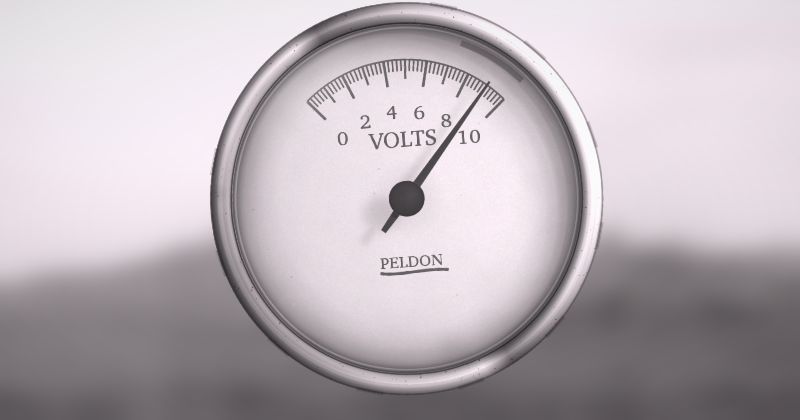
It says 9 V
